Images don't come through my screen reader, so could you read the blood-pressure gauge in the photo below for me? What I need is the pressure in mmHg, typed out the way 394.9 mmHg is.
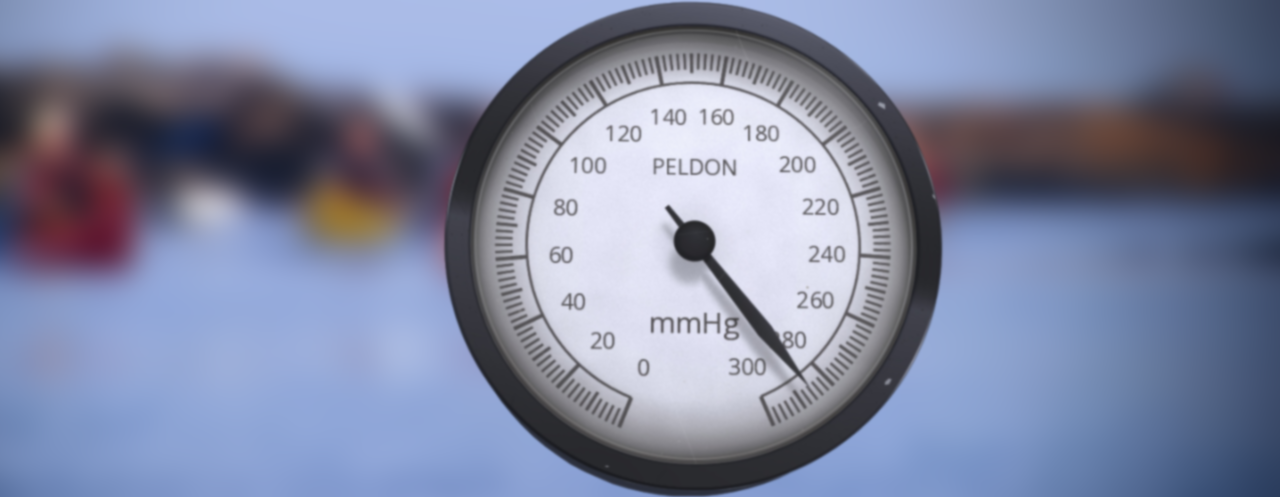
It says 286 mmHg
